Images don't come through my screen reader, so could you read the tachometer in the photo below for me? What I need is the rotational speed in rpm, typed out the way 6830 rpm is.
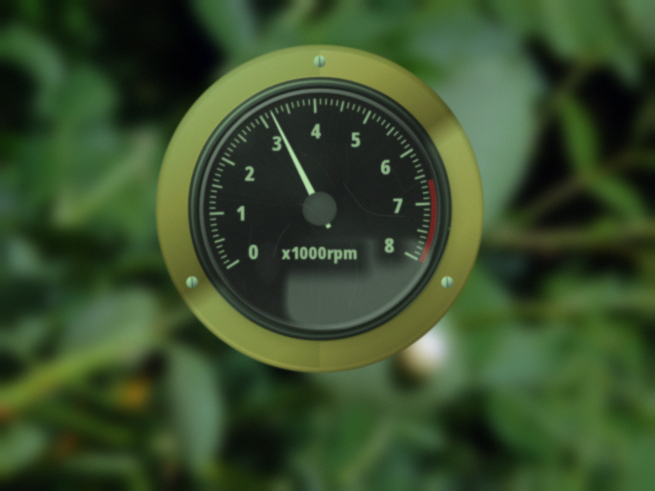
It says 3200 rpm
